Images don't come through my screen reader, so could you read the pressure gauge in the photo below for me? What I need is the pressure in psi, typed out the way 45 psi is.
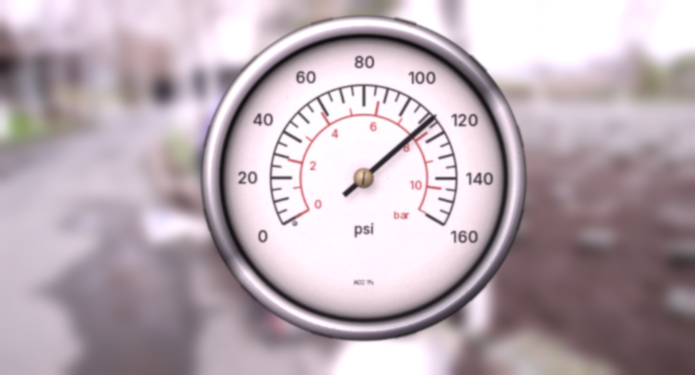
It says 112.5 psi
